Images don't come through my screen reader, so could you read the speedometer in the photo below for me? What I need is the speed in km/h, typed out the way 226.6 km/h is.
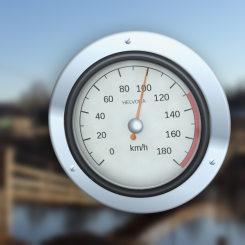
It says 100 km/h
